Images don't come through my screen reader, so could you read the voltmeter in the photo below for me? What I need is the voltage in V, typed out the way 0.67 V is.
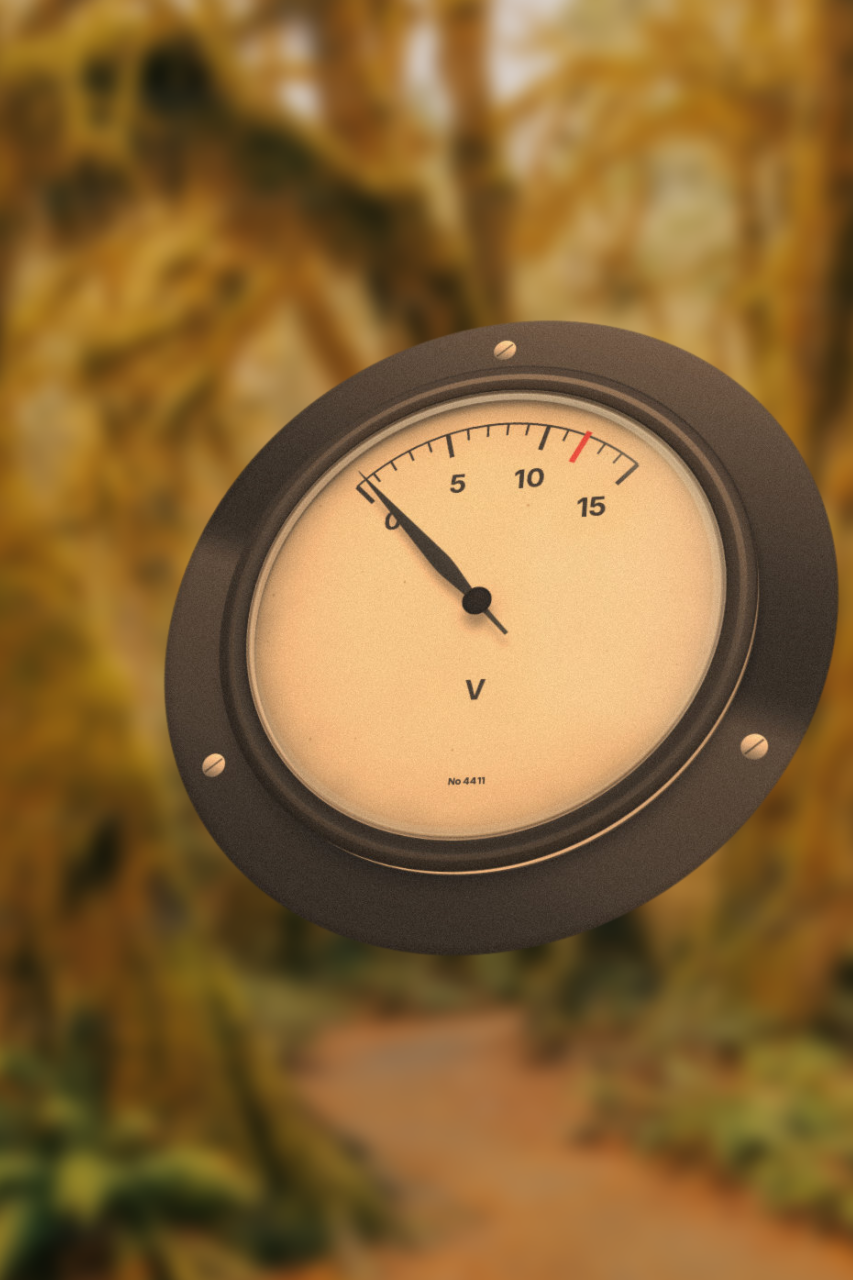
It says 0.5 V
